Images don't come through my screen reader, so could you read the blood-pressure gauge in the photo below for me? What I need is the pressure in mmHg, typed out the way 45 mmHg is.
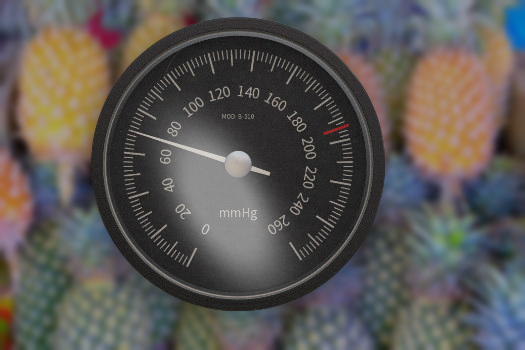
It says 70 mmHg
